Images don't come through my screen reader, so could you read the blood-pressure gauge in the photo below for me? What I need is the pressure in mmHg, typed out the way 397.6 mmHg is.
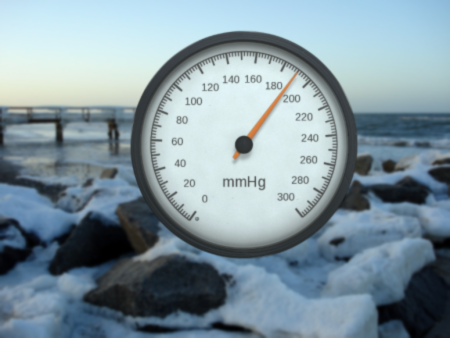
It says 190 mmHg
